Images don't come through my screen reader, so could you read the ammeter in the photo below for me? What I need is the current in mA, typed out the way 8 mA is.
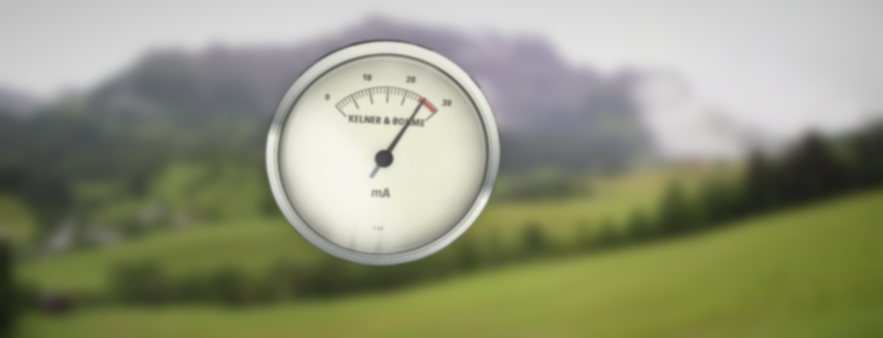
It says 25 mA
